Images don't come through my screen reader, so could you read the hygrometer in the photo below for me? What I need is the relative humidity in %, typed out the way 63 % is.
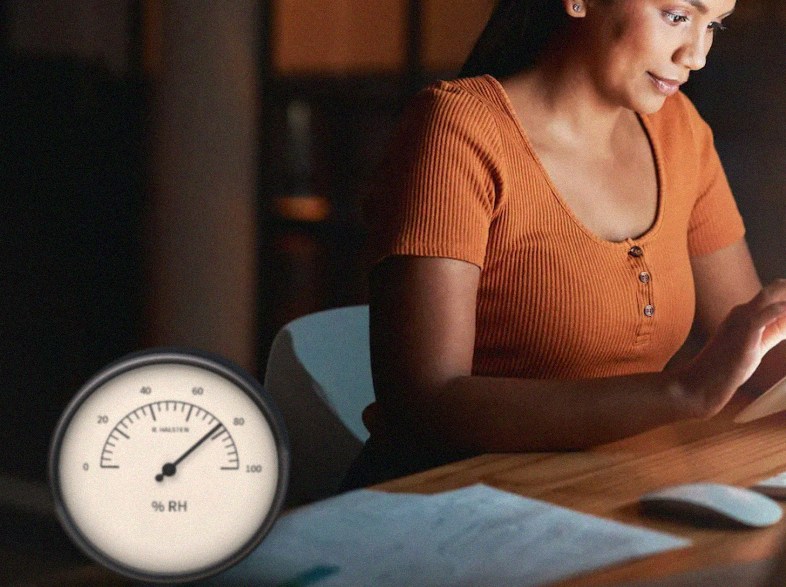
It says 76 %
